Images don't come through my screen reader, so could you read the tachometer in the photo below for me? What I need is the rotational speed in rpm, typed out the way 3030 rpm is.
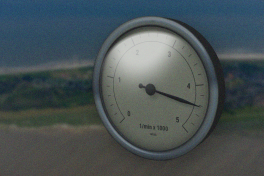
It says 4400 rpm
